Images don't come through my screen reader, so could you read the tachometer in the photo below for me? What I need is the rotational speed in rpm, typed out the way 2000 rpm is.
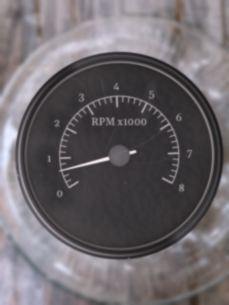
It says 600 rpm
